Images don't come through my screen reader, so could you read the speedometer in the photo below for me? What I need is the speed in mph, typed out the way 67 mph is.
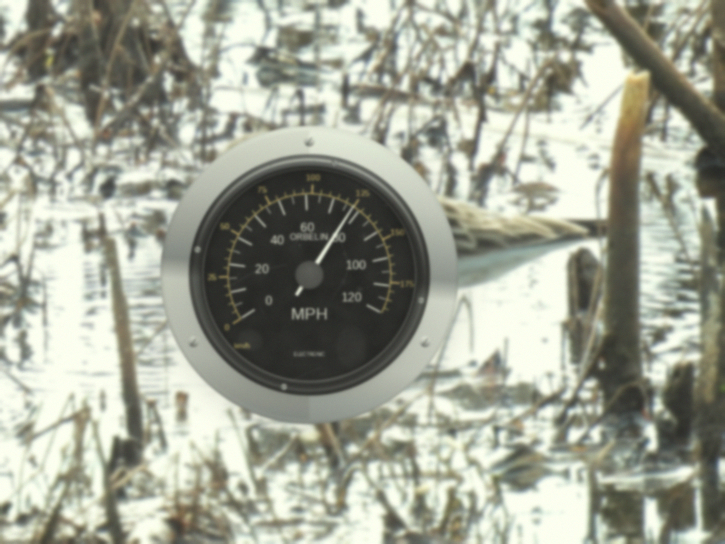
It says 77.5 mph
